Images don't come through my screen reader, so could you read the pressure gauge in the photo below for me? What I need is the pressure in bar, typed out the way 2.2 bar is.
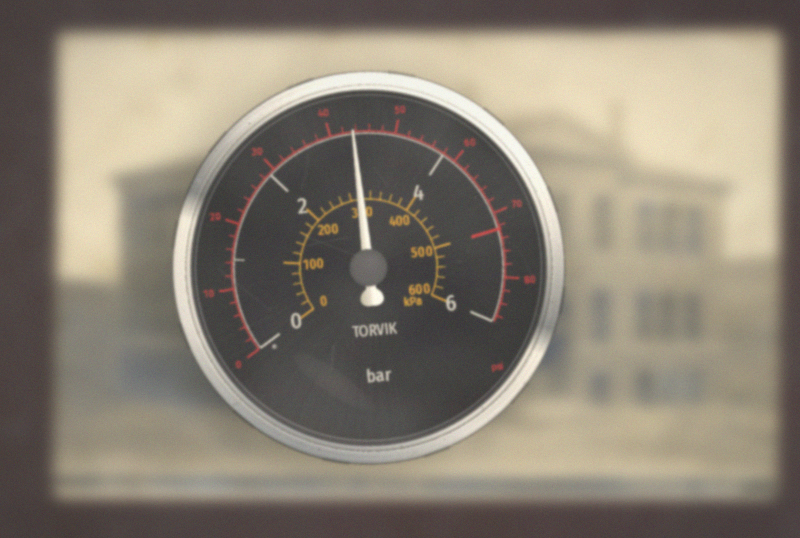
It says 3 bar
